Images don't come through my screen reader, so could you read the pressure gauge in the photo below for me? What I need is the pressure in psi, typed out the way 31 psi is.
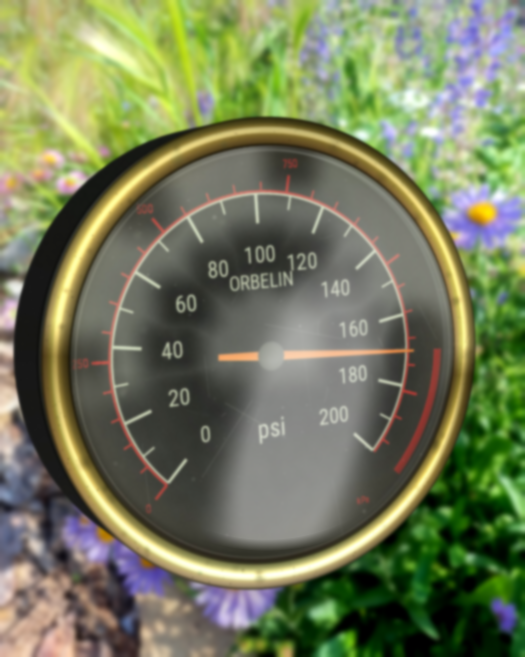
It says 170 psi
